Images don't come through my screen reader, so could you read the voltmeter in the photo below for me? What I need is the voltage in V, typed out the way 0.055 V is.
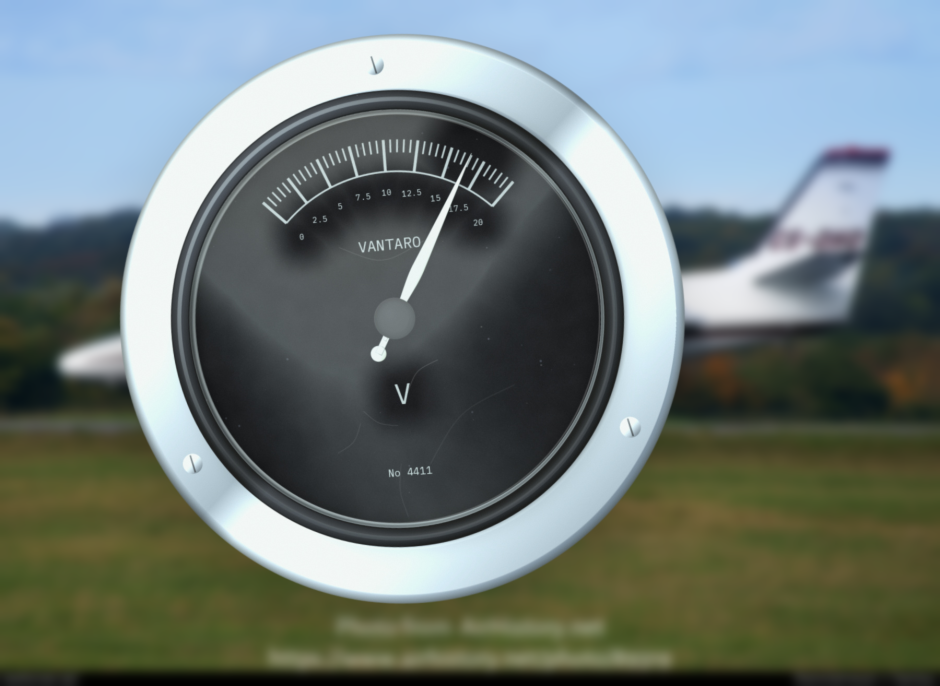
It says 16.5 V
